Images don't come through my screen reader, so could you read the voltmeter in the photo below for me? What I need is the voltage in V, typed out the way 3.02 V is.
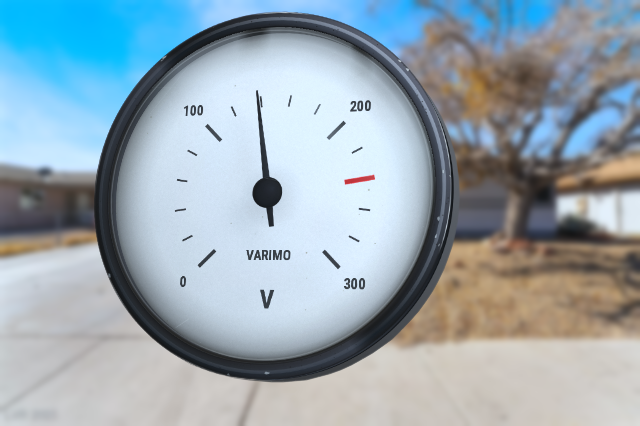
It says 140 V
